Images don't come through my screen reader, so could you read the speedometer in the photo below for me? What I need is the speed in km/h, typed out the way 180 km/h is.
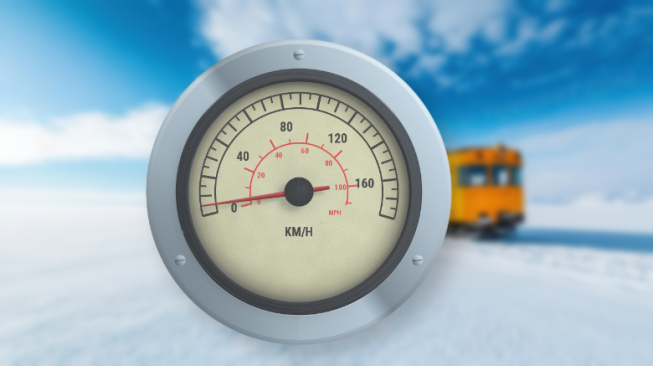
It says 5 km/h
